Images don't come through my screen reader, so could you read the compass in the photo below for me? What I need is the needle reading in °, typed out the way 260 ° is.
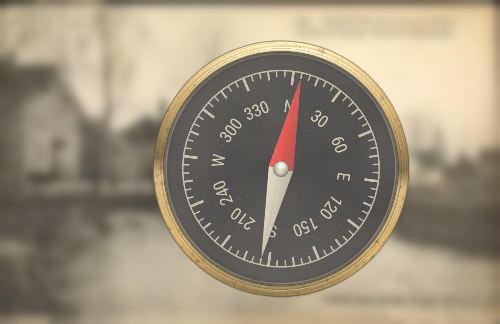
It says 5 °
